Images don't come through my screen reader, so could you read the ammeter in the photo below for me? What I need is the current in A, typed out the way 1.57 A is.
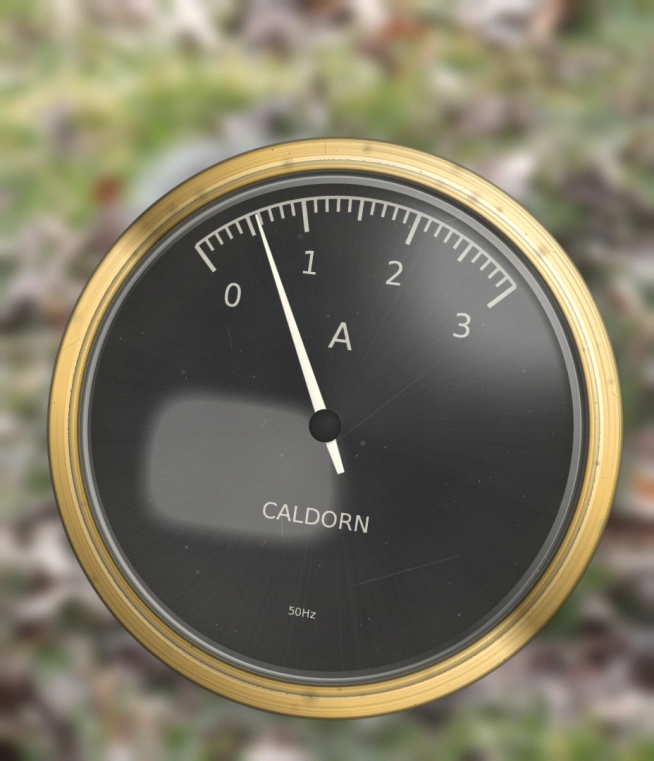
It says 0.6 A
